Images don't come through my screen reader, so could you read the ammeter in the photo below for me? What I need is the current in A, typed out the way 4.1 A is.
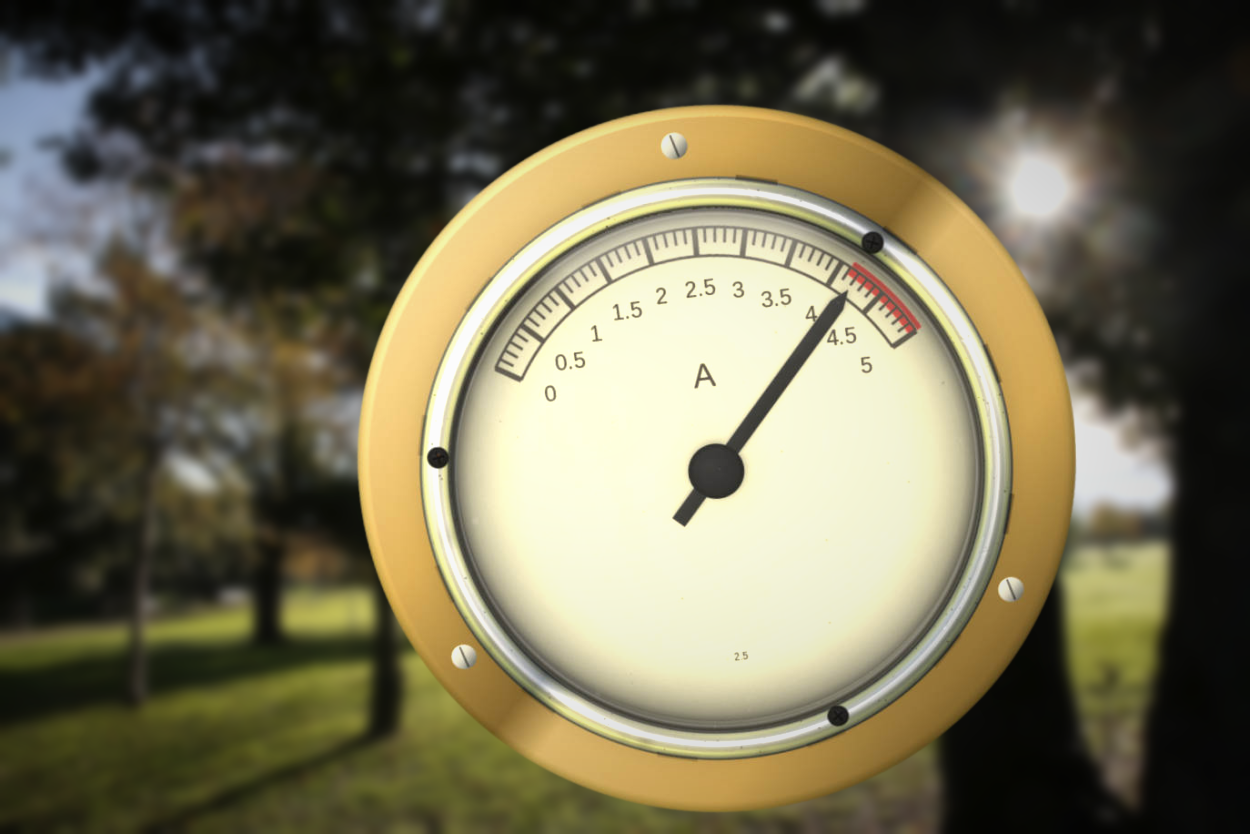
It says 4.2 A
